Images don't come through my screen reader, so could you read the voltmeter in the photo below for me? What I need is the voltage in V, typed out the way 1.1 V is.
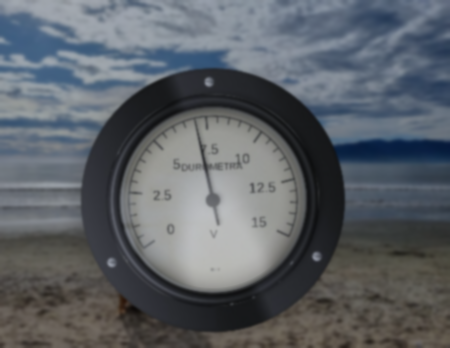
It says 7 V
